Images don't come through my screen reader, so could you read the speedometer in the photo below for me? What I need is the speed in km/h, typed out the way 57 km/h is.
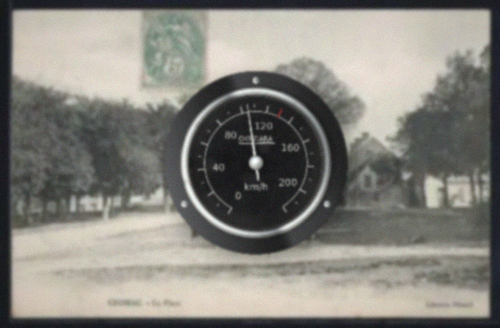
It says 105 km/h
